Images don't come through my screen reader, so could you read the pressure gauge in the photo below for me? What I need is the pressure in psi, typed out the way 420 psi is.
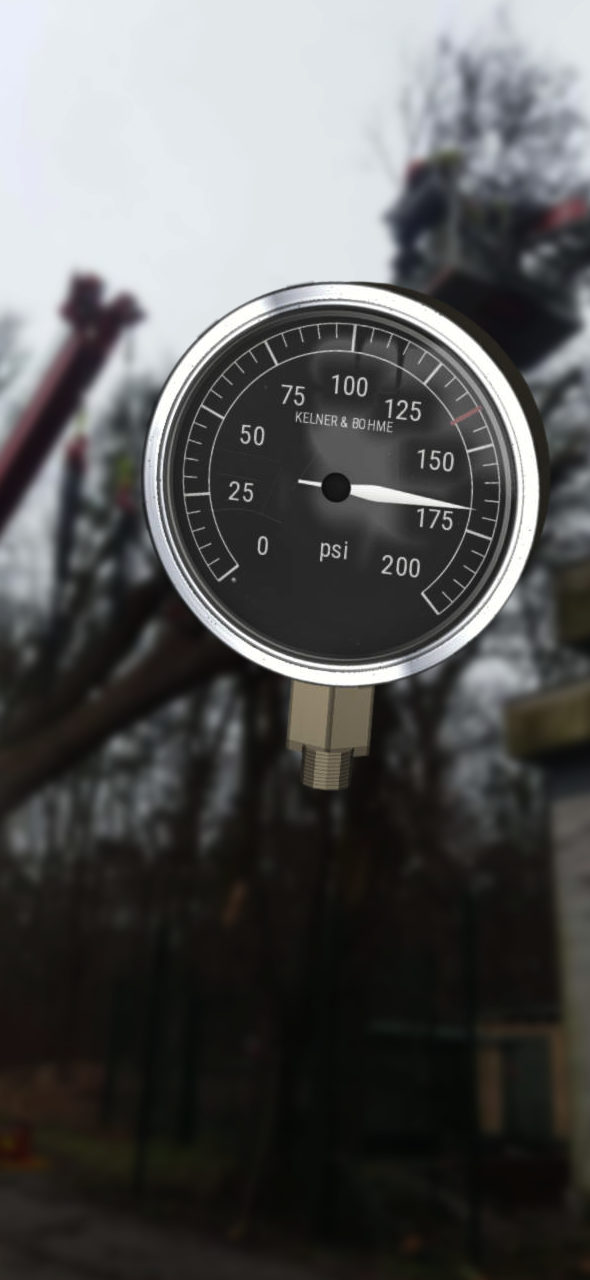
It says 167.5 psi
